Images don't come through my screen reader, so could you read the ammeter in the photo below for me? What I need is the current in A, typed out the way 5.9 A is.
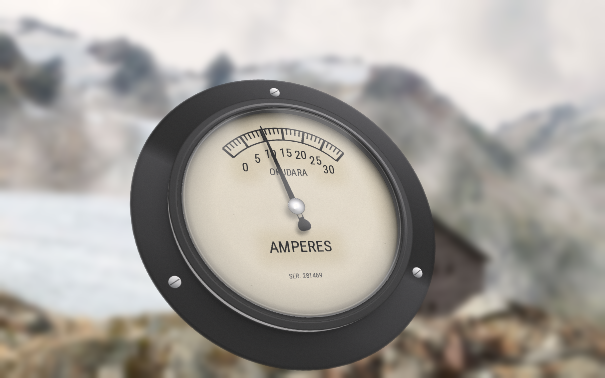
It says 10 A
